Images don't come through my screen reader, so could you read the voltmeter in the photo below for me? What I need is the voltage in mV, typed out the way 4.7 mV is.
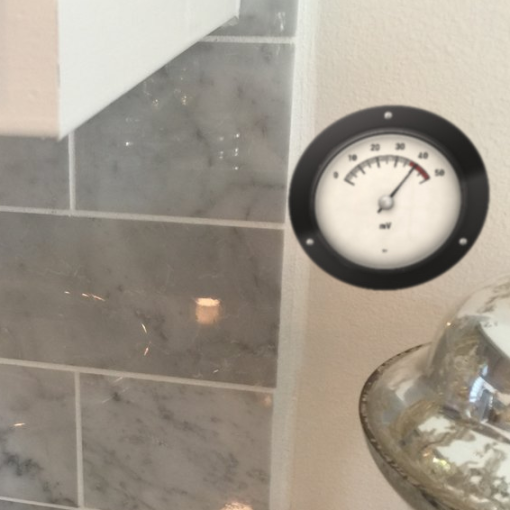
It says 40 mV
